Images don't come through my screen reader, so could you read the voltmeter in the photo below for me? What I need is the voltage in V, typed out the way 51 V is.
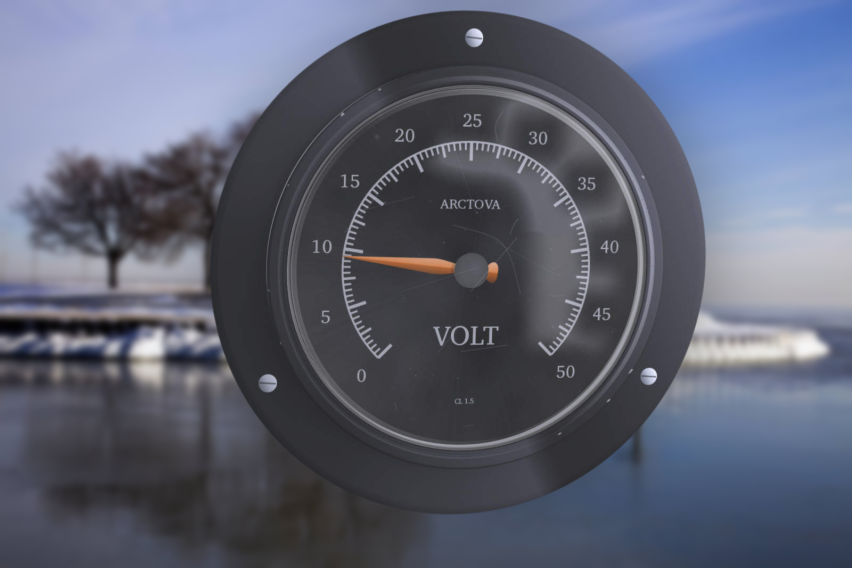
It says 9.5 V
